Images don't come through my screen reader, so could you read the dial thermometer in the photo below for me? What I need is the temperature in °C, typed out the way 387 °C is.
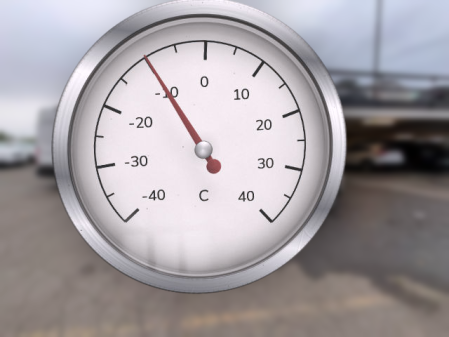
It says -10 °C
